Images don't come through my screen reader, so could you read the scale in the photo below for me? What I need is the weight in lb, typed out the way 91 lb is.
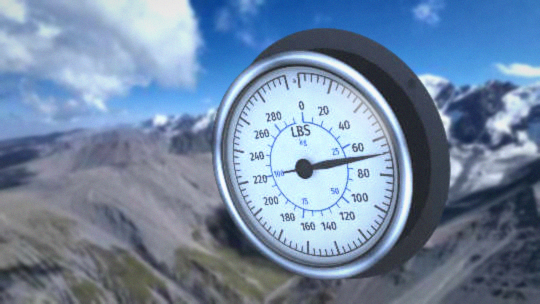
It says 68 lb
